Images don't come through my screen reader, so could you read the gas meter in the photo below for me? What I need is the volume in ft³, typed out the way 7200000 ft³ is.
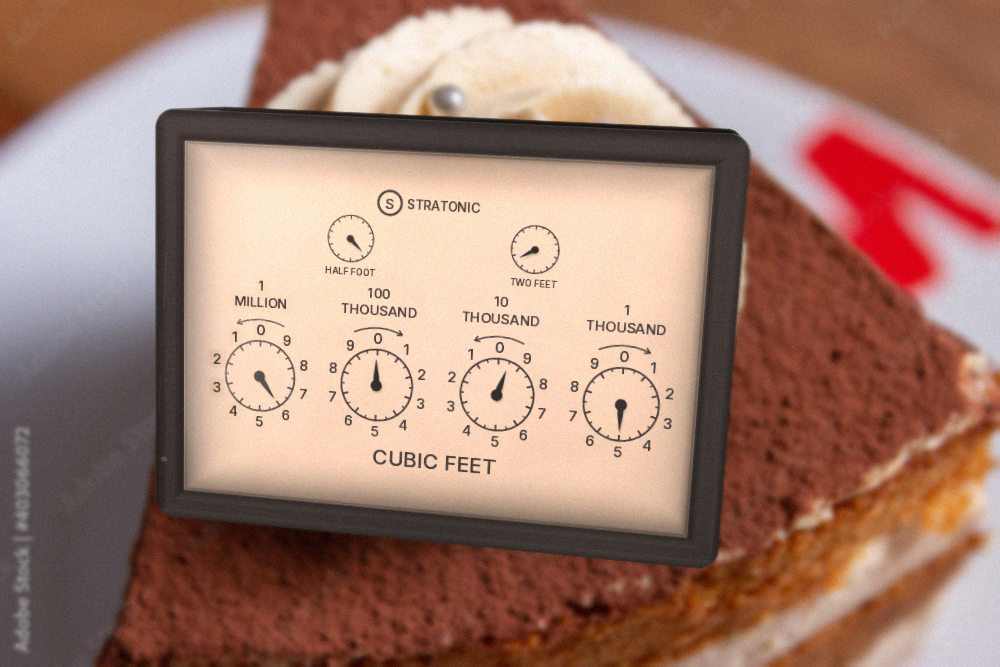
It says 599500 ft³
